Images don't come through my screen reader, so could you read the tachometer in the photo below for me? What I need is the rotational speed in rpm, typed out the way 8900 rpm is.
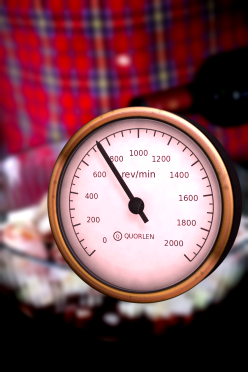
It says 750 rpm
